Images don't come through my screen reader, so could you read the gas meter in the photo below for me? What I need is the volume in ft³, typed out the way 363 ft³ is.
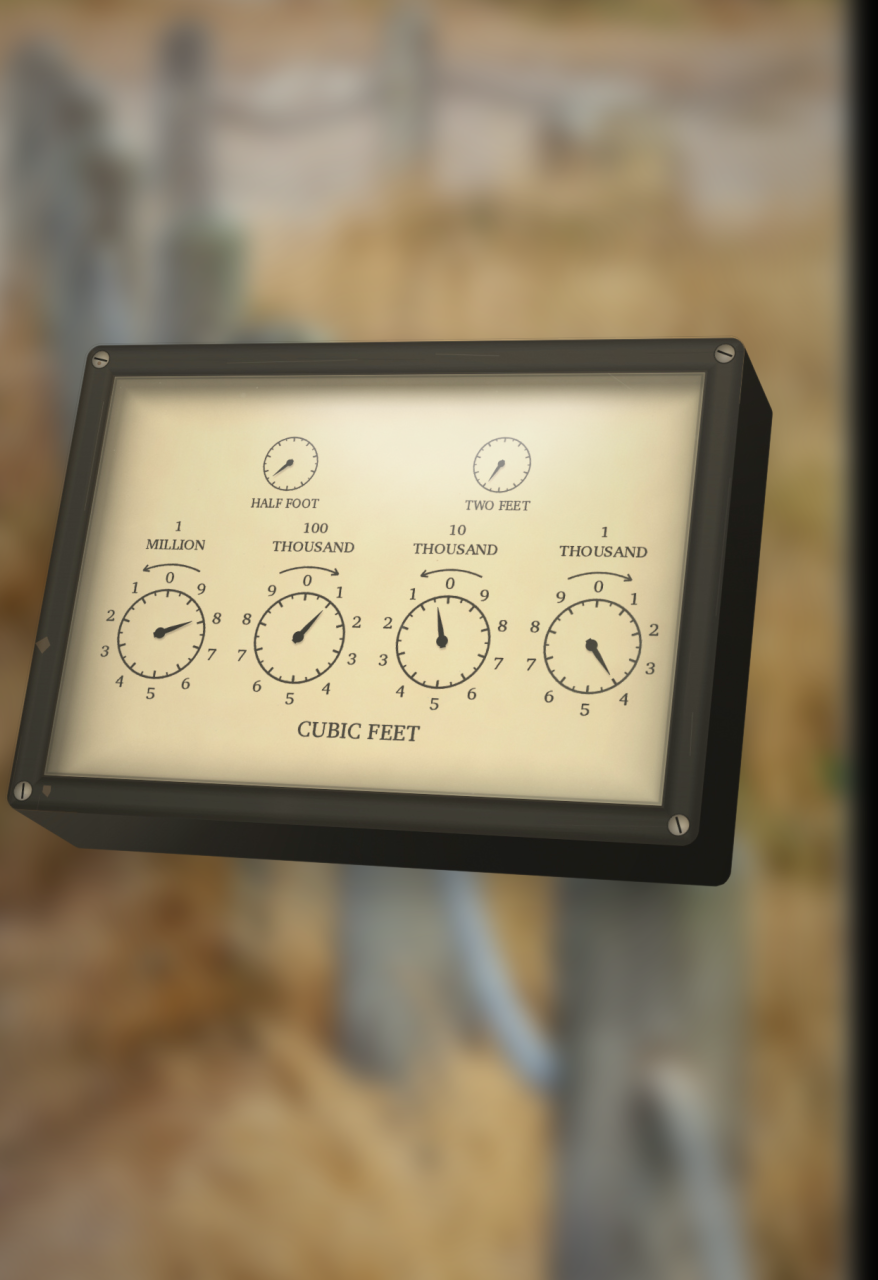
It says 810400 ft³
